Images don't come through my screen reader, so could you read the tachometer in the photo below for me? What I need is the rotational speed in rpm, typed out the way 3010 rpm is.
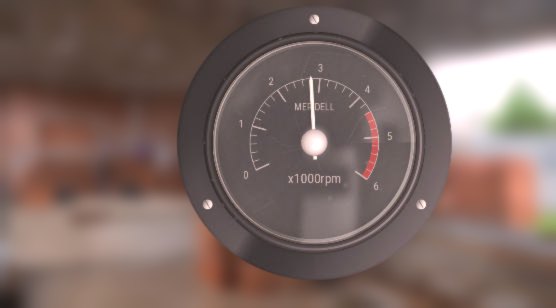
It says 2800 rpm
